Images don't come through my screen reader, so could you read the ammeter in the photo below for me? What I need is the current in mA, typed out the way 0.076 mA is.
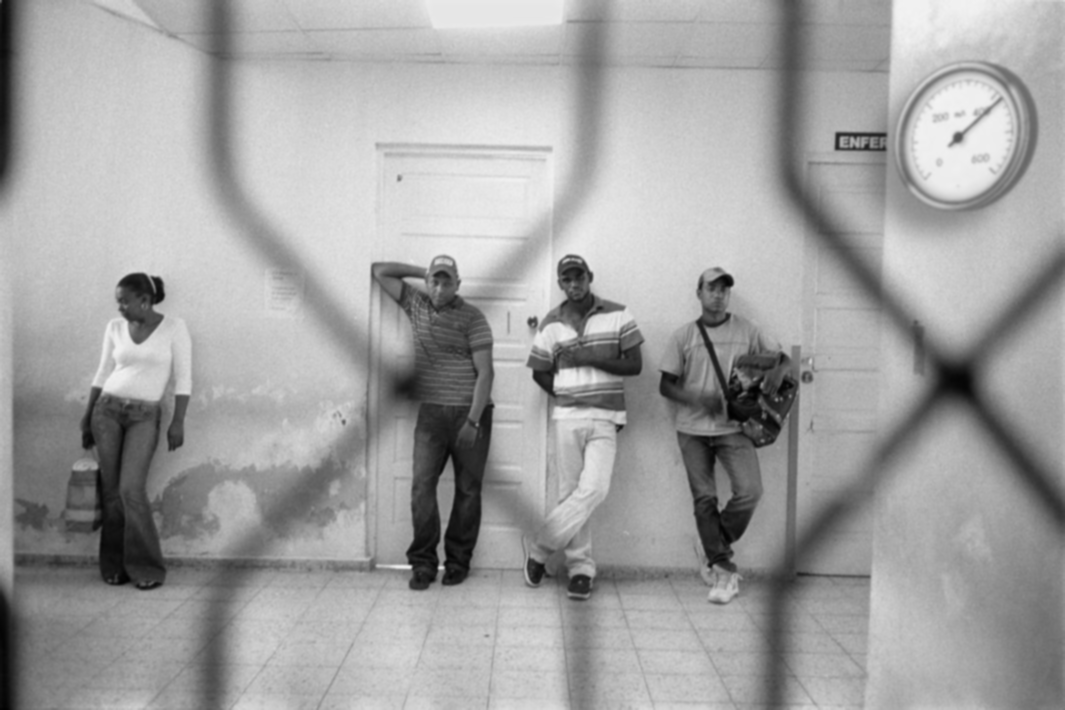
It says 420 mA
